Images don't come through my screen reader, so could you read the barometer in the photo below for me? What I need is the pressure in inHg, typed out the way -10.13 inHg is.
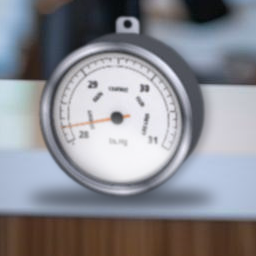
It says 28.2 inHg
